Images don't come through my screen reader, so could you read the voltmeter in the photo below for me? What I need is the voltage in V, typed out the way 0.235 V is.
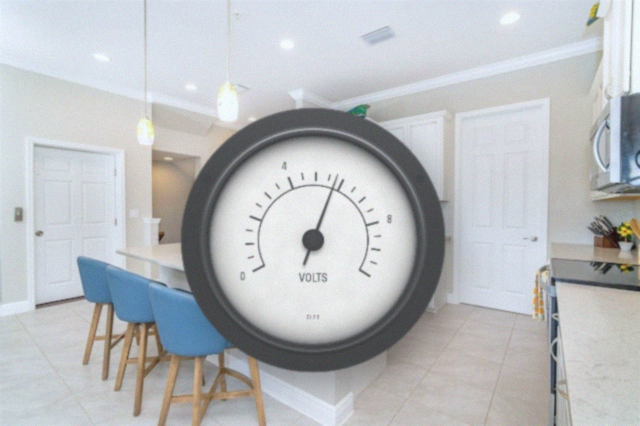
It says 5.75 V
